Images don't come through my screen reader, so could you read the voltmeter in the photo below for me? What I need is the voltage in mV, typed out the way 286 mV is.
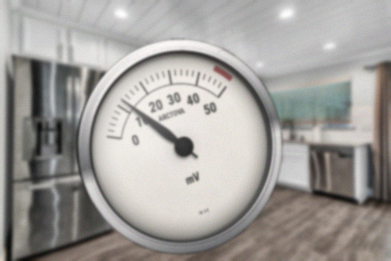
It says 12 mV
